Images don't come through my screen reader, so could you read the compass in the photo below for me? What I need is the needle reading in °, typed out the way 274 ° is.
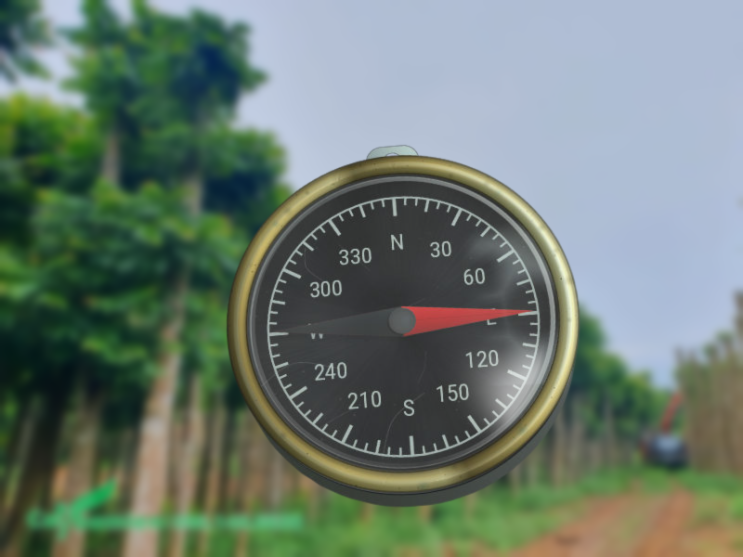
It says 90 °
